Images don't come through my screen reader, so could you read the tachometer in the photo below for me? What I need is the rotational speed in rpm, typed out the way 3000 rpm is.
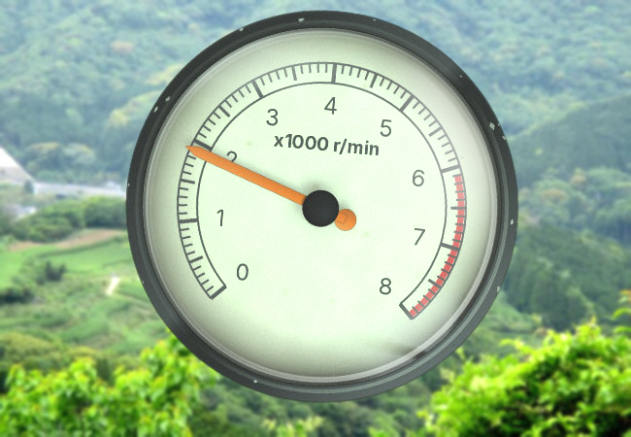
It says 1900 rpm
